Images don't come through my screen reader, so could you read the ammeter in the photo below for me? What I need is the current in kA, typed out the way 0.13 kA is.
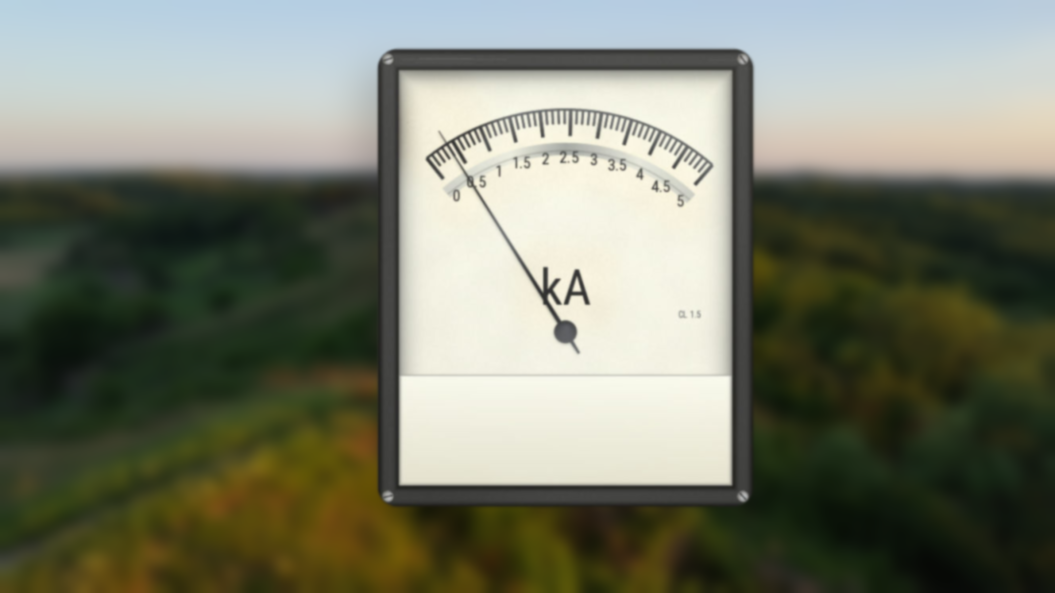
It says 0.4 kA
